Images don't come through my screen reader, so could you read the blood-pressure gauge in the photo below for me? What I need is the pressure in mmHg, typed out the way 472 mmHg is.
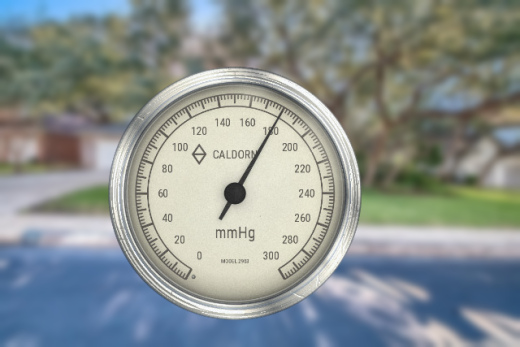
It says 180 mmHg
